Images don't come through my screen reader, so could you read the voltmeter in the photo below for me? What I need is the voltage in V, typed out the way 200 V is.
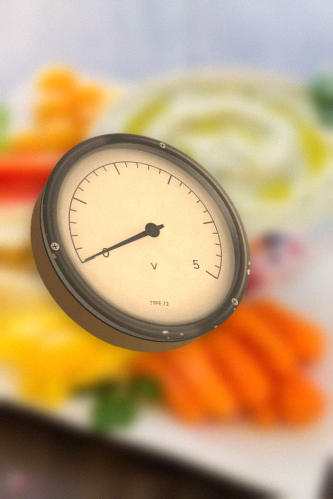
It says 0 V
